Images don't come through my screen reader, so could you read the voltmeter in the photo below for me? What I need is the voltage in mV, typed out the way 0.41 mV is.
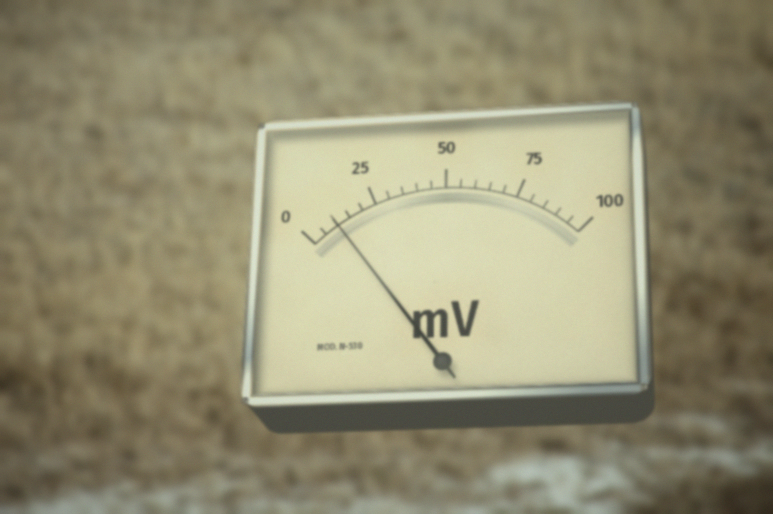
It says 10 mV
